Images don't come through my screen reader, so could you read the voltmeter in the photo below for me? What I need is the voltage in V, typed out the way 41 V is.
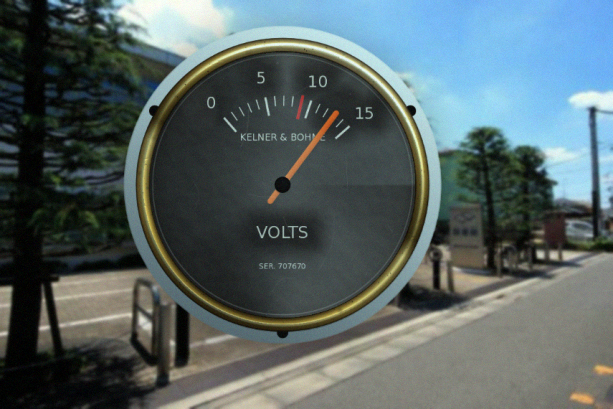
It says 13 V
